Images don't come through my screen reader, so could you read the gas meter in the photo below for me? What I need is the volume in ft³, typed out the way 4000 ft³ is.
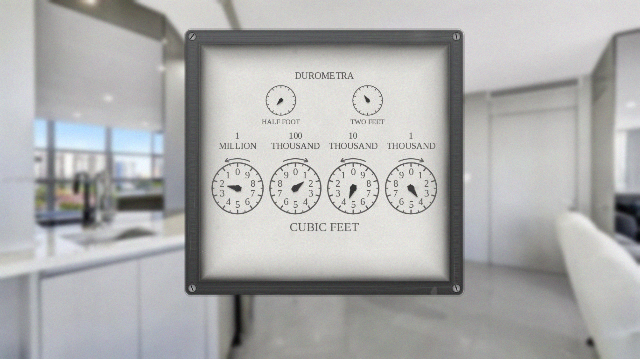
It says 214400 ft³
